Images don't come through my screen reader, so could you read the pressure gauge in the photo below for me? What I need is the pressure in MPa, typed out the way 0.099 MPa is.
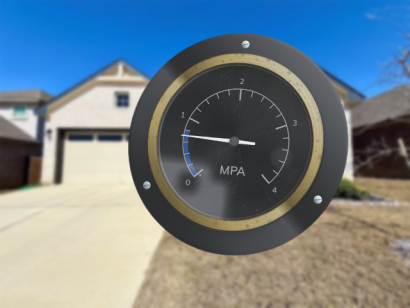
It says 0.7 MPa
